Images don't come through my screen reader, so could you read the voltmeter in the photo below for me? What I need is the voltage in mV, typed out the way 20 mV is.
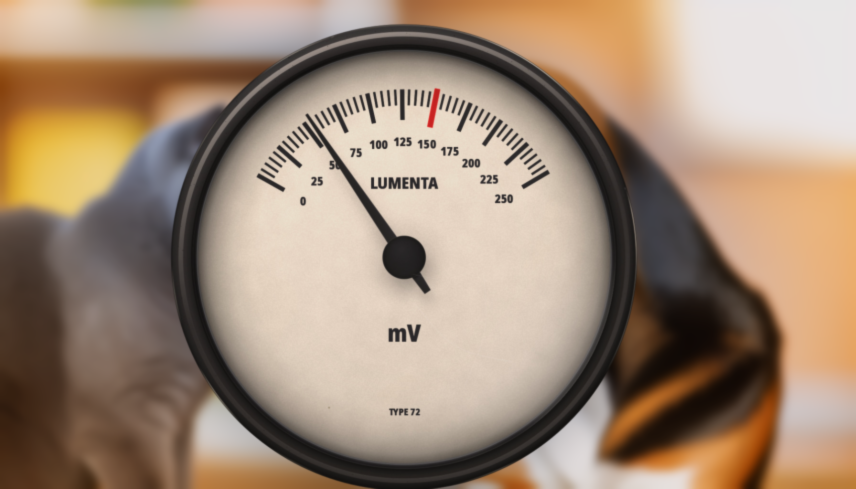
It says 55 mV
